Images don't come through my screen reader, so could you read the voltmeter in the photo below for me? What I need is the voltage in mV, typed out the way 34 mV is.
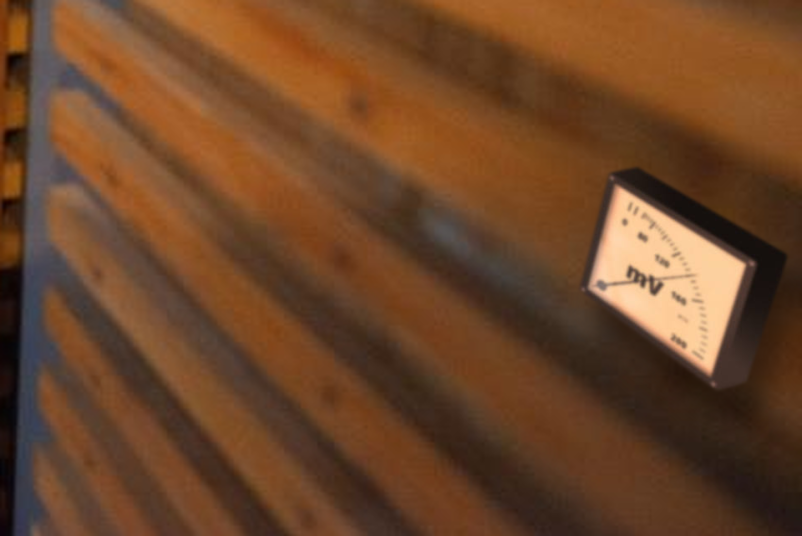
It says 140 mV
